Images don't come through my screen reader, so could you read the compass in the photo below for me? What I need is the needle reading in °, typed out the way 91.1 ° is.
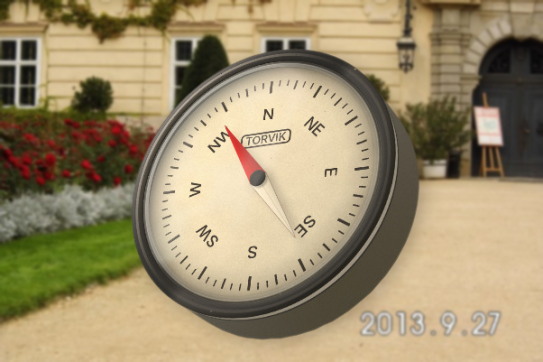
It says 325 °
